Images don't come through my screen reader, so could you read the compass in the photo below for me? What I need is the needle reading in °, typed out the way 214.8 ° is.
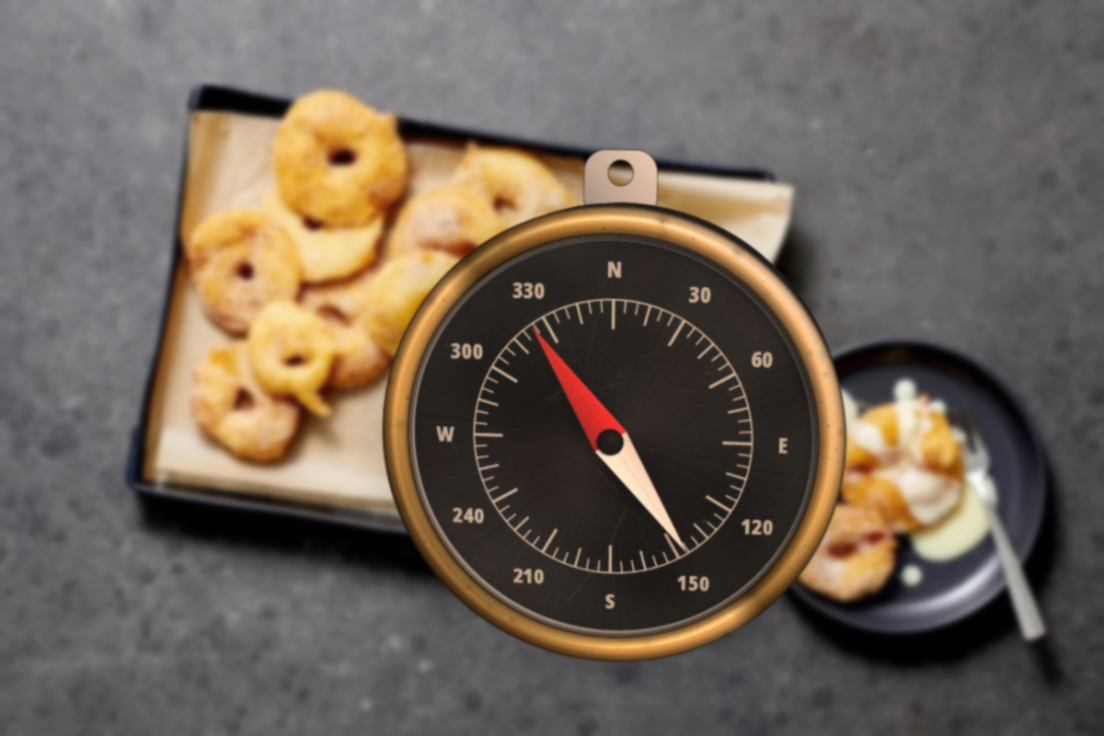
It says 325 °
